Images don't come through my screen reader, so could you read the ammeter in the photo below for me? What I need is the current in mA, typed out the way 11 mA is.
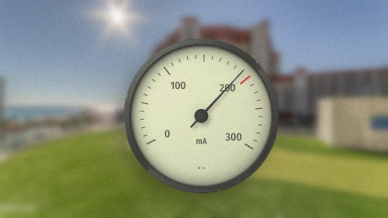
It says 200 mA
